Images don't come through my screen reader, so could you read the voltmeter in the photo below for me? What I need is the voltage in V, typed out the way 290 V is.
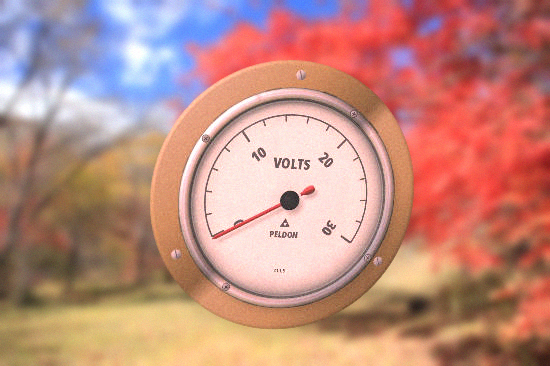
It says 0 V
